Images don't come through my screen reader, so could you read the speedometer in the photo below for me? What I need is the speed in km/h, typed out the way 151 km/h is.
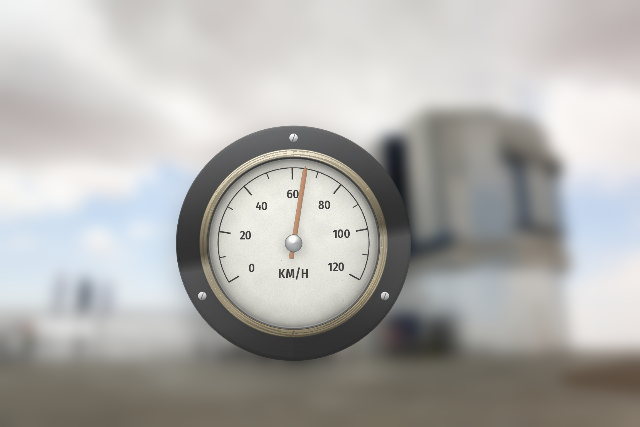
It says 65 km/h
